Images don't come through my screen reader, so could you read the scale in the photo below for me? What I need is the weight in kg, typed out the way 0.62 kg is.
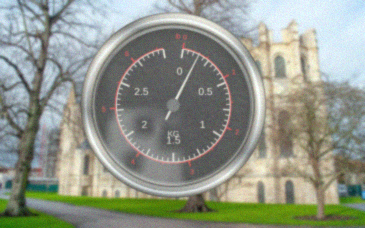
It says 0.15 kg
